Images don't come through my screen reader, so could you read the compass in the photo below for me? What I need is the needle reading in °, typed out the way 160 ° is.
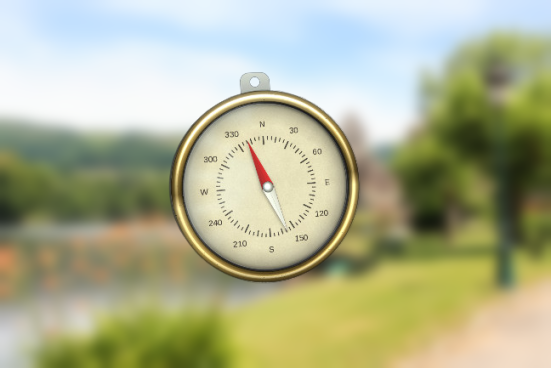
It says 340 °
